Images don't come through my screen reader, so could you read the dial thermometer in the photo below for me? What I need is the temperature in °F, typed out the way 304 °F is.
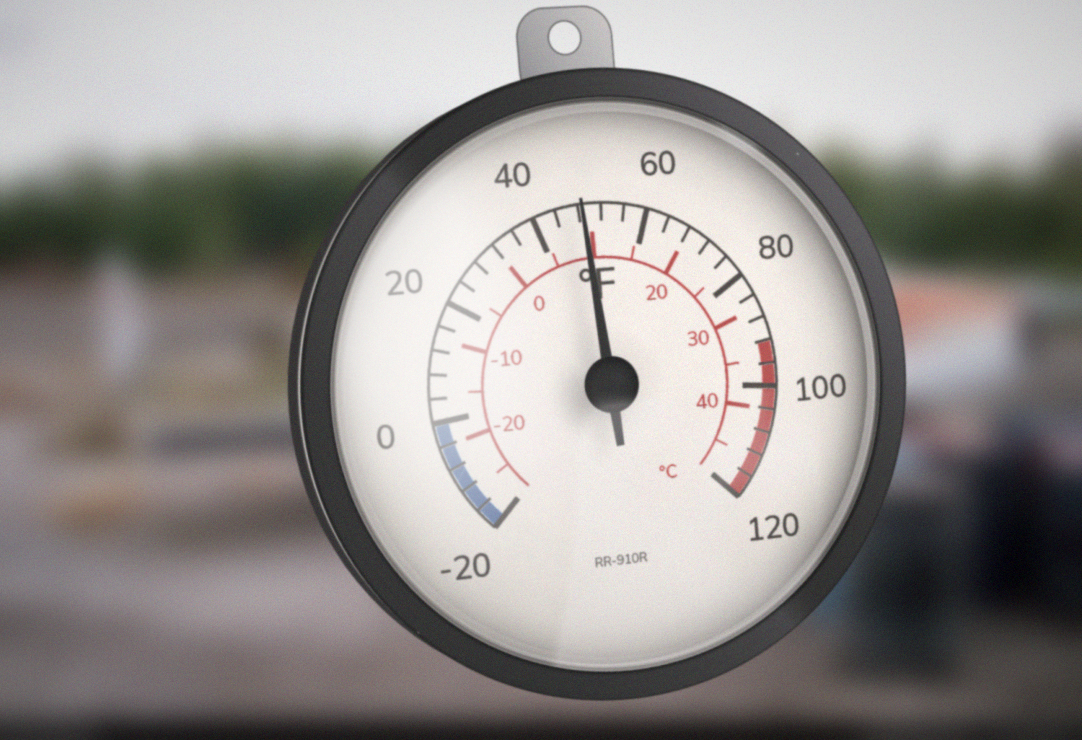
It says 48 °F
